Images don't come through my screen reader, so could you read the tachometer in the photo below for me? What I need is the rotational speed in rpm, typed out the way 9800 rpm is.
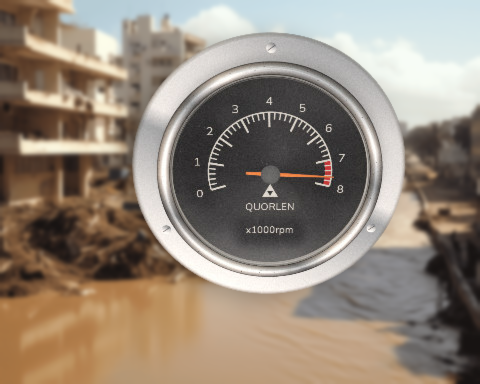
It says 7600 rpm
